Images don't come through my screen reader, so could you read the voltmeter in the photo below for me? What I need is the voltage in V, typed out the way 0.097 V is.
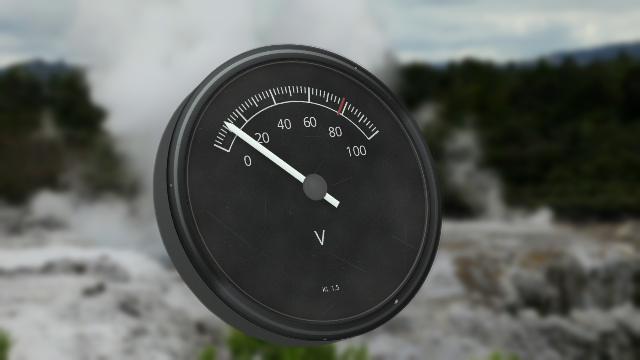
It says 10 V
